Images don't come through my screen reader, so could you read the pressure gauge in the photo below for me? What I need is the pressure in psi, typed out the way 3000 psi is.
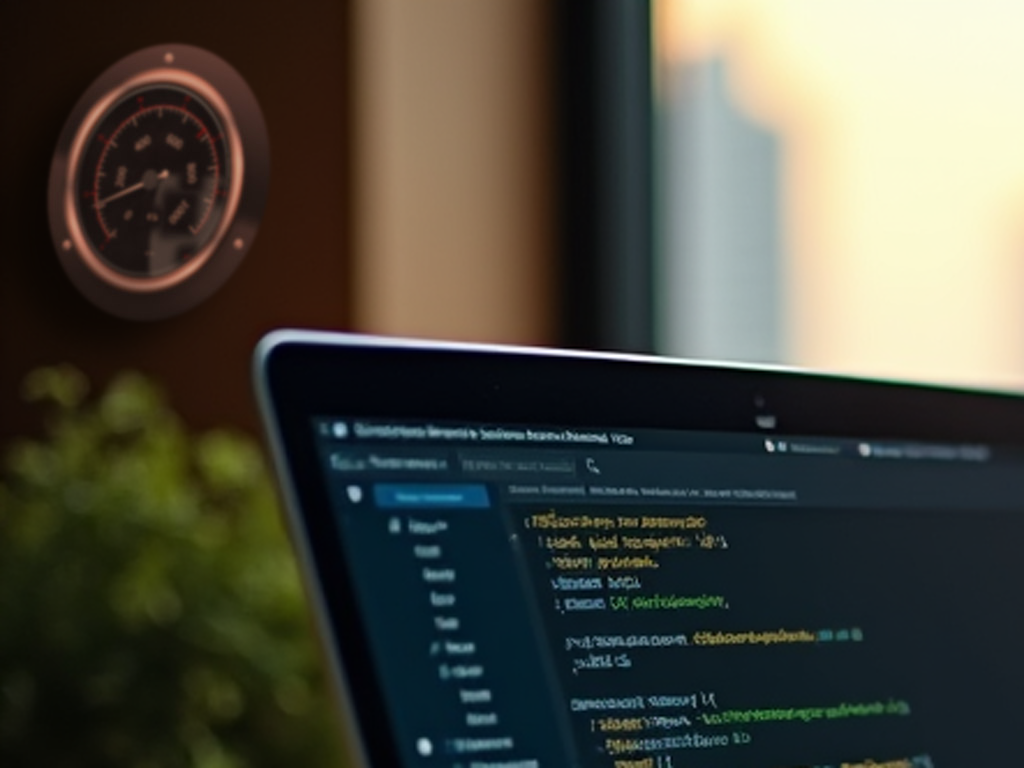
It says 100 psi
